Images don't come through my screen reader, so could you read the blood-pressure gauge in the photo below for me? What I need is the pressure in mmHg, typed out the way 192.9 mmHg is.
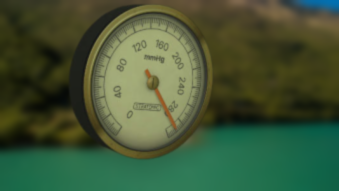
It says 290 mmHg
